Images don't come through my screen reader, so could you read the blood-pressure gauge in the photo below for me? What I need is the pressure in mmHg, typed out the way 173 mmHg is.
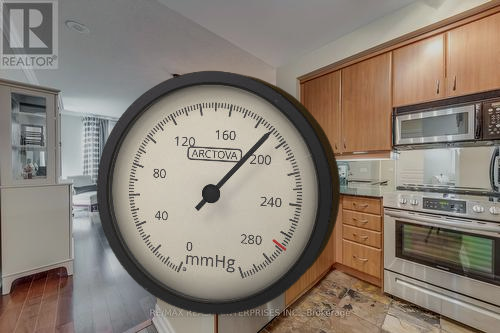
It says 190 mmHg
